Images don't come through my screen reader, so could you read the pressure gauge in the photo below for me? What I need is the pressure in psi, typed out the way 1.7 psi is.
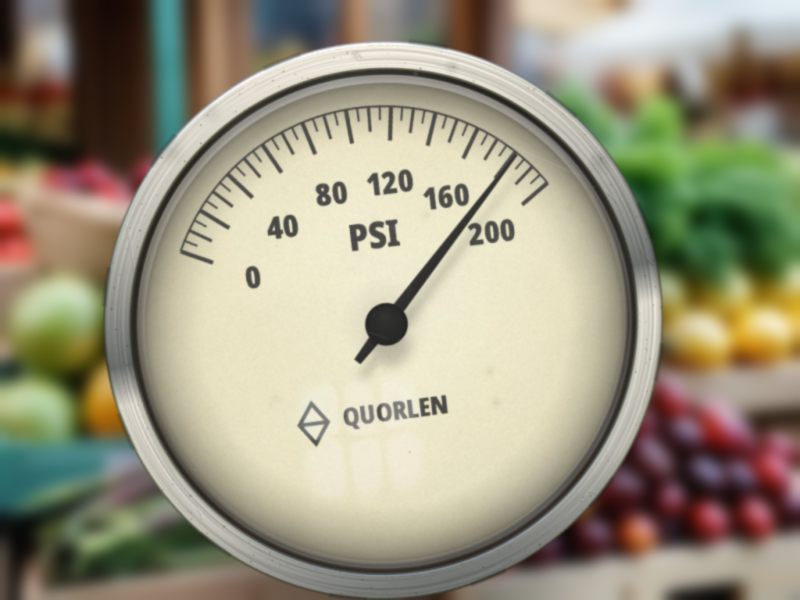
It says 180 psi
